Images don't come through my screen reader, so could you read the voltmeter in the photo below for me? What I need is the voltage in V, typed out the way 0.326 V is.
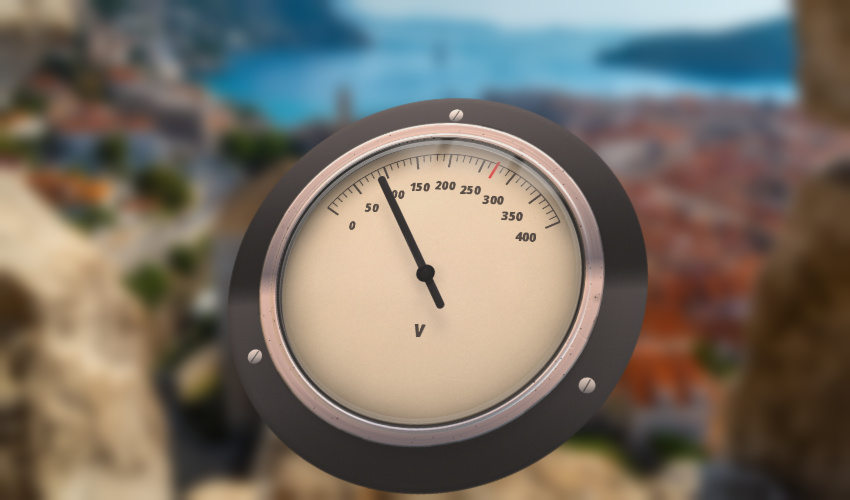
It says 90 V
